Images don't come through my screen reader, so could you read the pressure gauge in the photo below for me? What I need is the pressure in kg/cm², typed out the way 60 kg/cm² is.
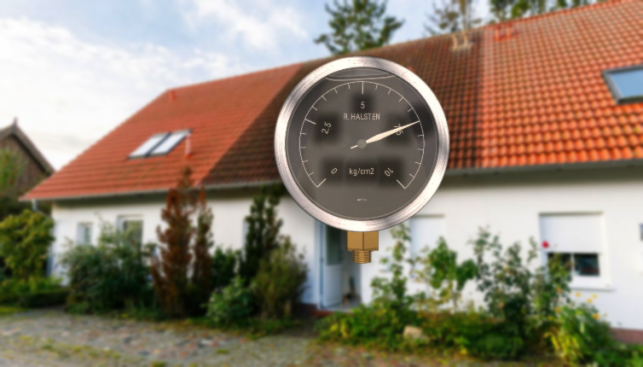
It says 7.5 kg/cm²
